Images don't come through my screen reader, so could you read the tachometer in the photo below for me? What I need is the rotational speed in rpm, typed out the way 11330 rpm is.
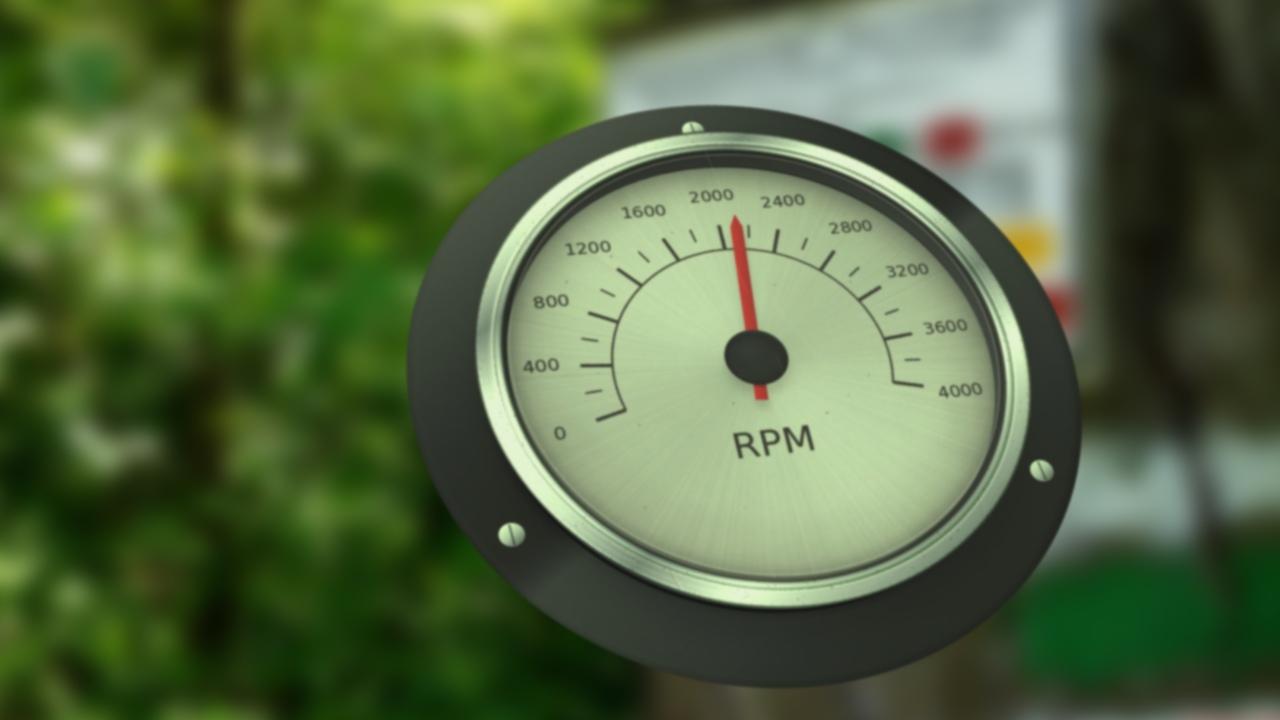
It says 2100 rpm
